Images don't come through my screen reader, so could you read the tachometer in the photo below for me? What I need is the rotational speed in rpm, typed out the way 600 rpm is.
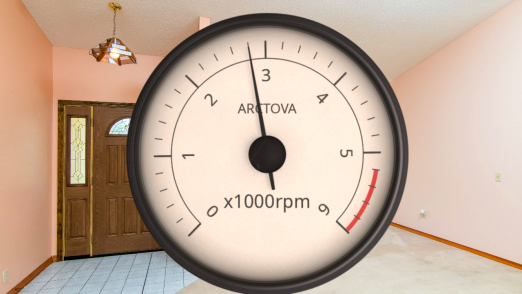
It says 2800 rpm
